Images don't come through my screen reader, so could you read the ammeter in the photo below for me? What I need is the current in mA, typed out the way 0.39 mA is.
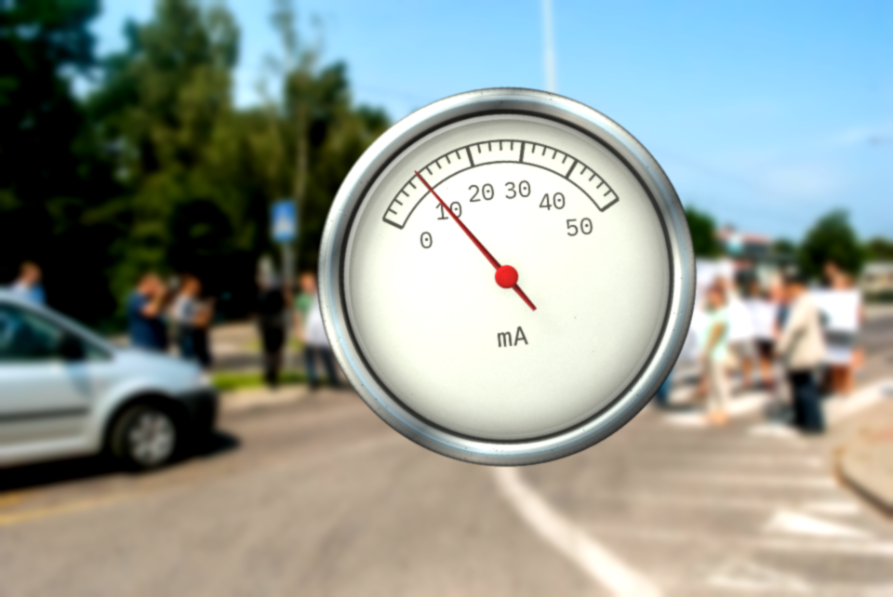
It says 10 mA
